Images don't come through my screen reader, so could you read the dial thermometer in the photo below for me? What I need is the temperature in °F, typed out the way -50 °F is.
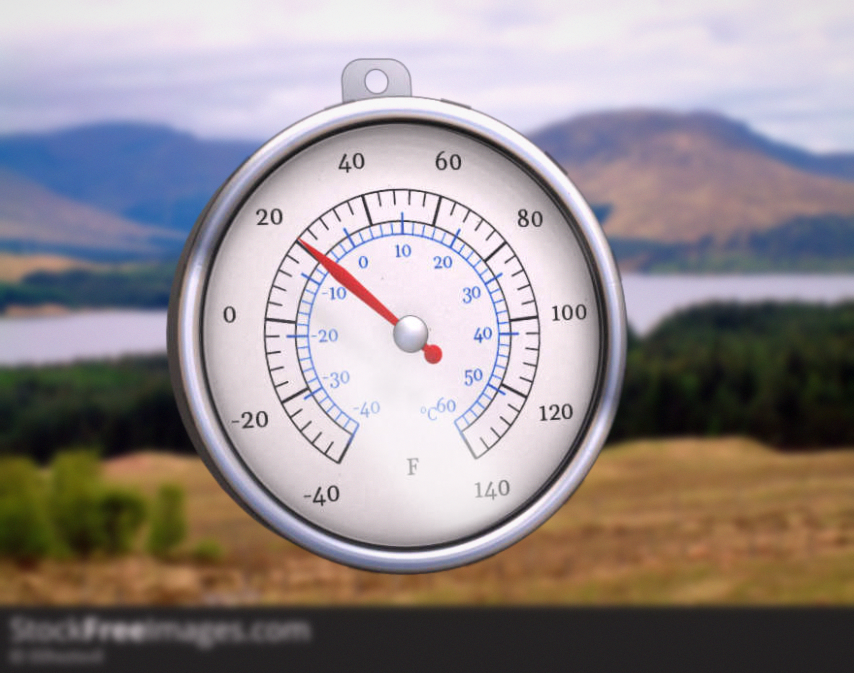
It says 20 °F
